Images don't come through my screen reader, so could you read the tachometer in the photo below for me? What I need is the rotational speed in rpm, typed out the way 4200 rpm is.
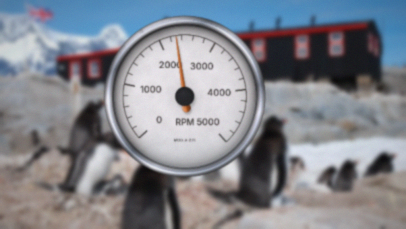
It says 2300 rpm
